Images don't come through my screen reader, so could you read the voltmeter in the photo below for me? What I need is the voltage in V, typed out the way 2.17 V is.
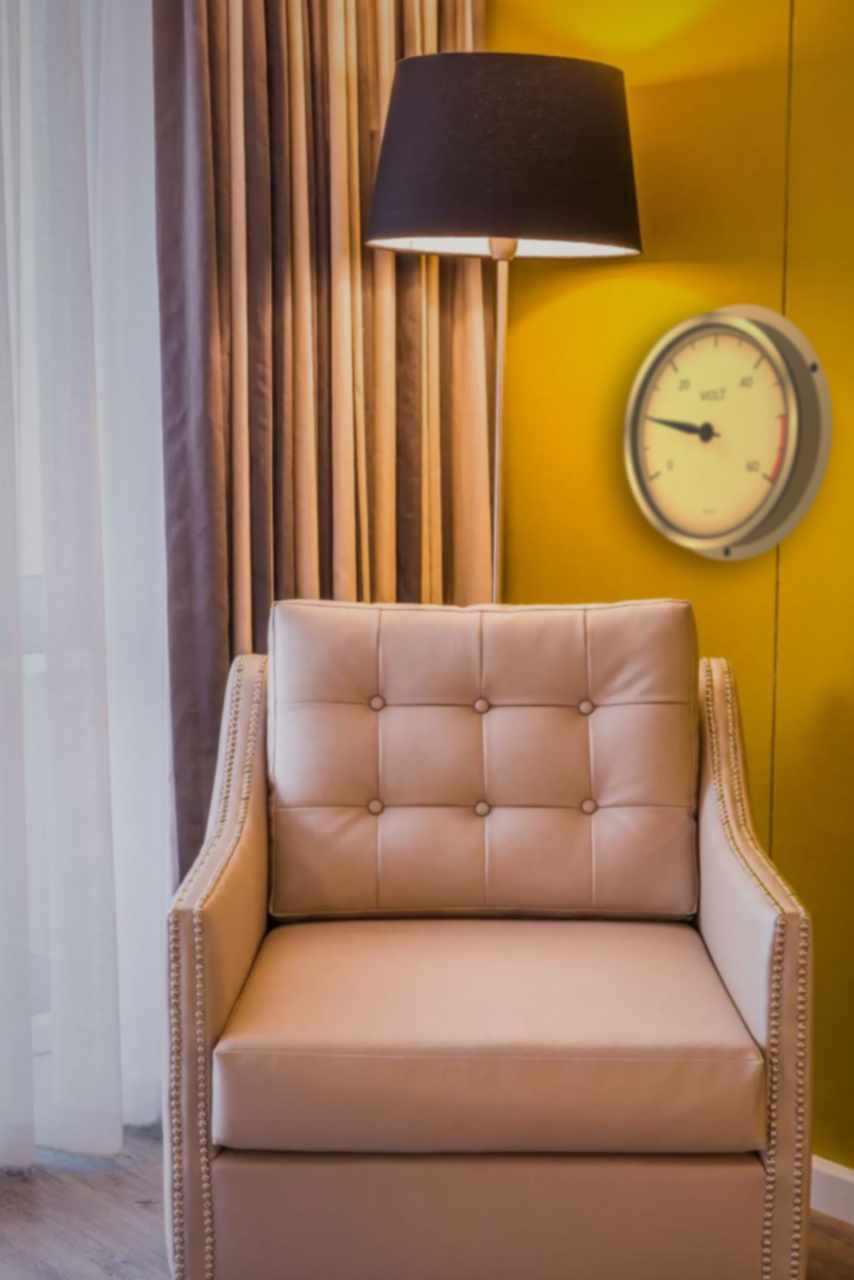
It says 10 V
